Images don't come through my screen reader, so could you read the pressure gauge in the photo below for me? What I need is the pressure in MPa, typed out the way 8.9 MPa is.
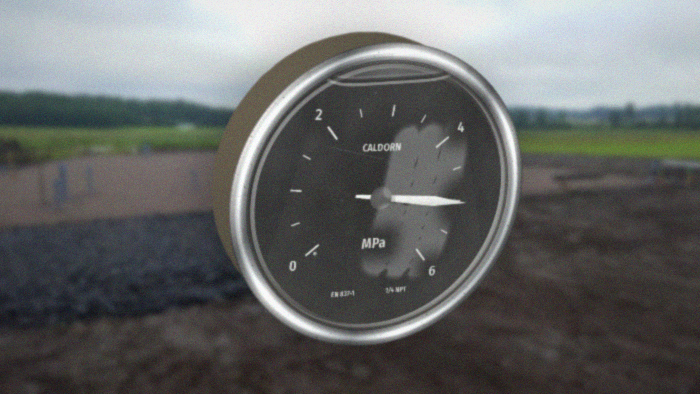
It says 5 MPa
